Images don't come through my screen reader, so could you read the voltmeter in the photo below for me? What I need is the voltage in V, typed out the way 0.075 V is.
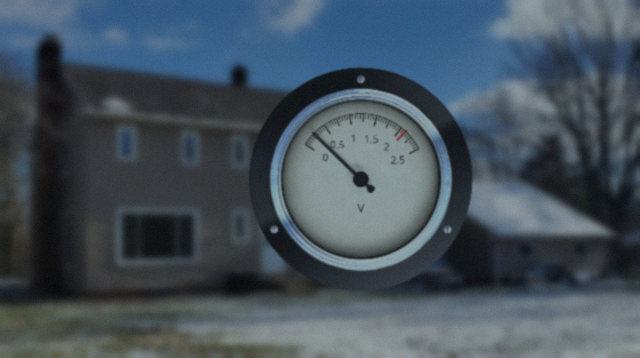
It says 0.25 V
